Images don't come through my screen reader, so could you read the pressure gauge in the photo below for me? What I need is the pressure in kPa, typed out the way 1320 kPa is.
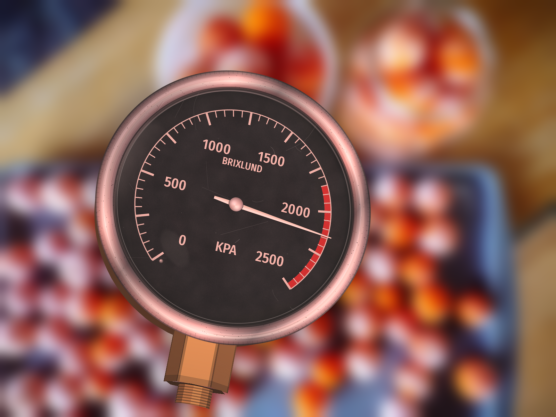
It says 2150 kPa
